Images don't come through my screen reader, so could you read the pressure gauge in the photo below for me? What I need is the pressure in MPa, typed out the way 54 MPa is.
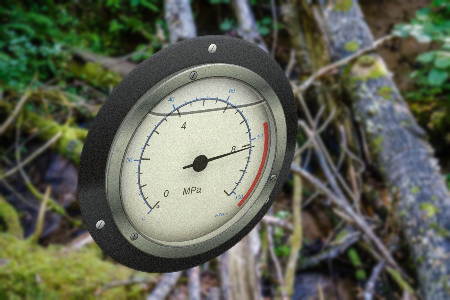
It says 8 MPa
